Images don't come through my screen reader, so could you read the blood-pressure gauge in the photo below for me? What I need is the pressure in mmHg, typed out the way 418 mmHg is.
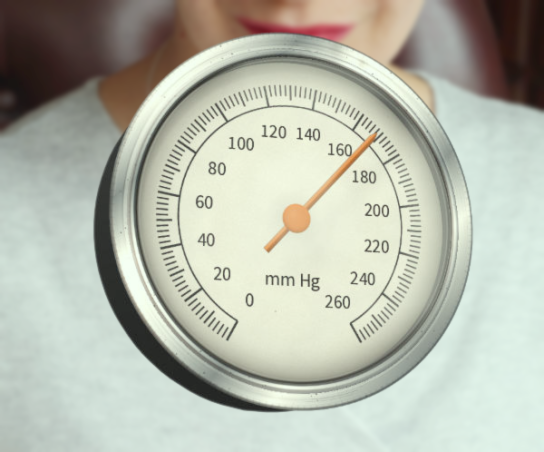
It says 168 mmHg
